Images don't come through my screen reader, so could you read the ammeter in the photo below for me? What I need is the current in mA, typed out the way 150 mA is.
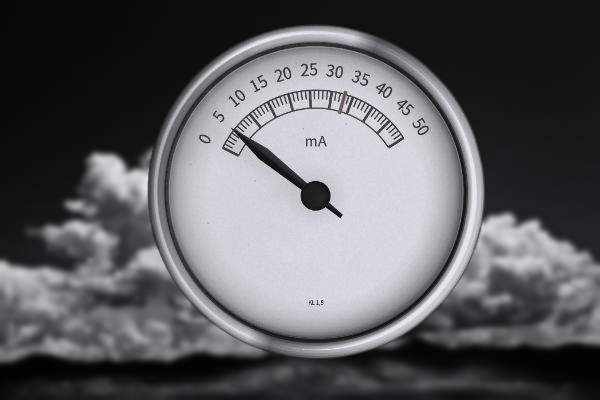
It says 5 mA
